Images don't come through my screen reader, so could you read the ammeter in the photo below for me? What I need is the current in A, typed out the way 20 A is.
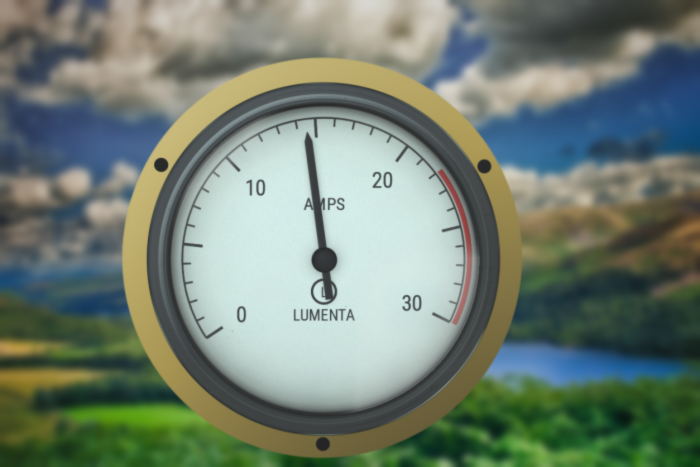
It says 14.5 A
